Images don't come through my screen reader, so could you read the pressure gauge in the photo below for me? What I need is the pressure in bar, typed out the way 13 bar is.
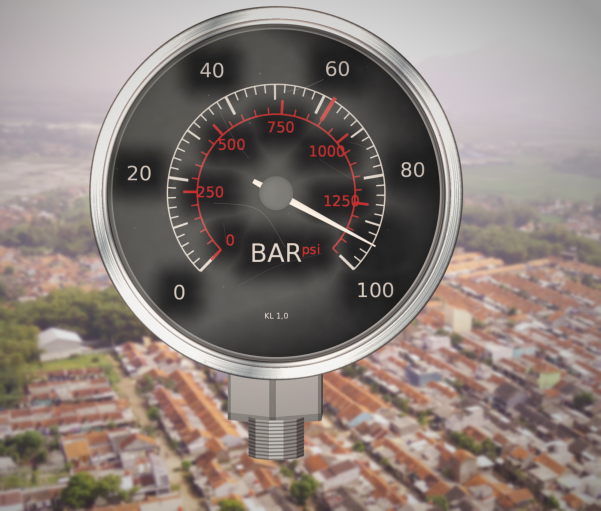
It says 94 bar
